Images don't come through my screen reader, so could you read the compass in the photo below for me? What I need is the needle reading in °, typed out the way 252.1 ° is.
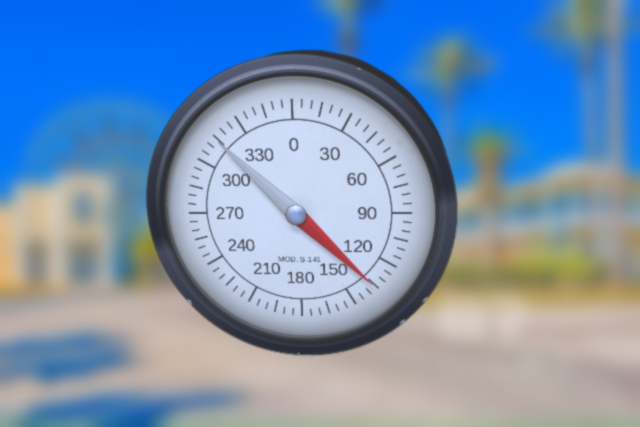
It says 135 °
